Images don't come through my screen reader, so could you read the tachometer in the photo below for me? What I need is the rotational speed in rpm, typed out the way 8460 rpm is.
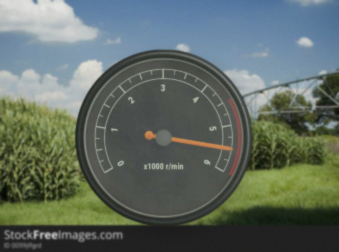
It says 5500 rpm
